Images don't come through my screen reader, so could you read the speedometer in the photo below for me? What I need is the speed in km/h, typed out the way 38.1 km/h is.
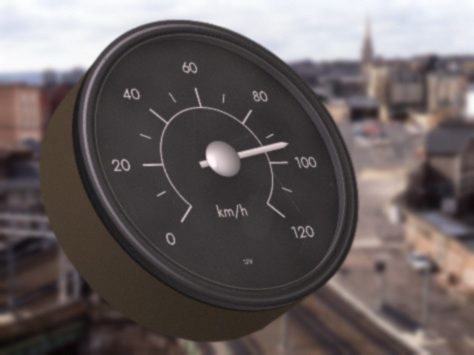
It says 95 km/h
